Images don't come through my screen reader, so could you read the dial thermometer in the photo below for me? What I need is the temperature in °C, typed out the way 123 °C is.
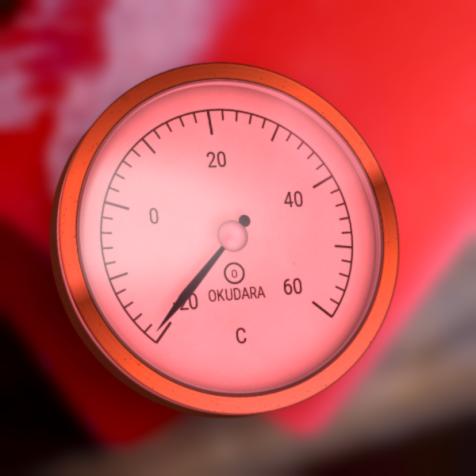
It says -19 °C
